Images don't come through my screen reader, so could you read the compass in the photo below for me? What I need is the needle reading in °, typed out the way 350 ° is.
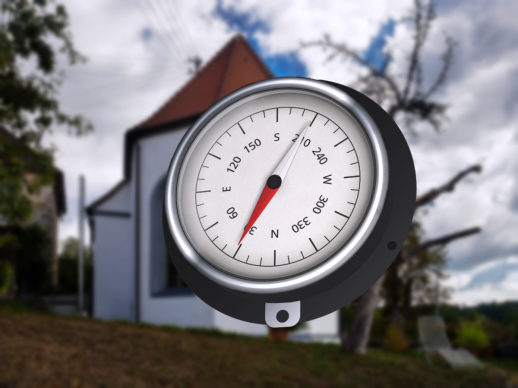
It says 30 °
